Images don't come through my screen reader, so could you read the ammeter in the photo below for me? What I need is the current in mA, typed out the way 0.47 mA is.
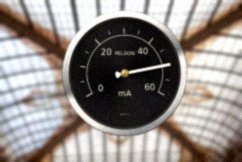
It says 50 mA
